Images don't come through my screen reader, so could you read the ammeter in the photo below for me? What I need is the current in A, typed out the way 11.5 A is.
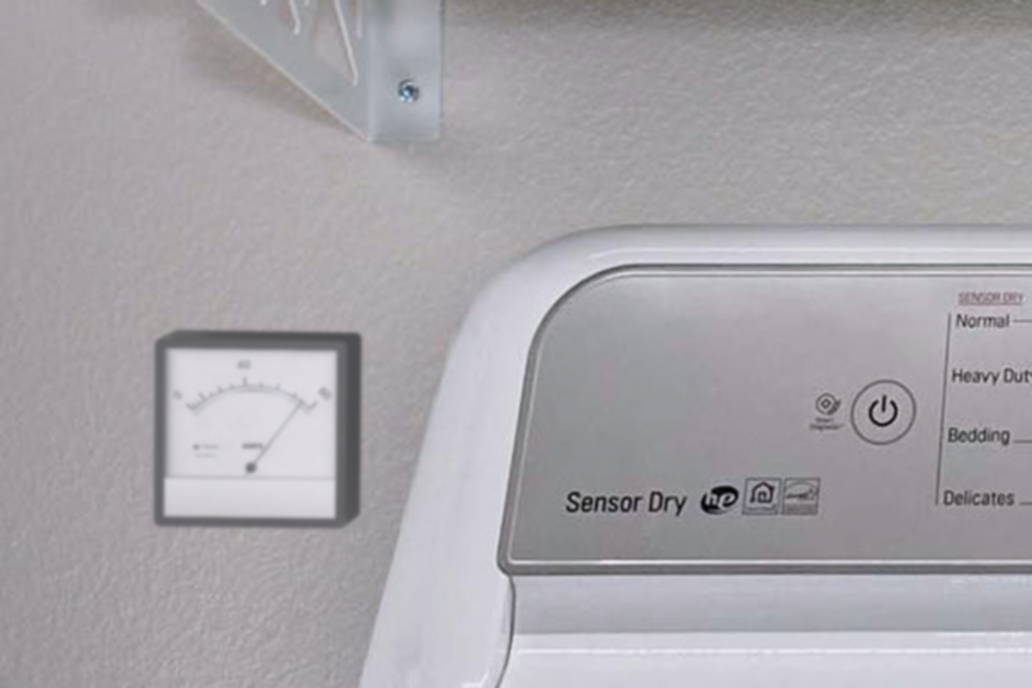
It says 57.5 A
